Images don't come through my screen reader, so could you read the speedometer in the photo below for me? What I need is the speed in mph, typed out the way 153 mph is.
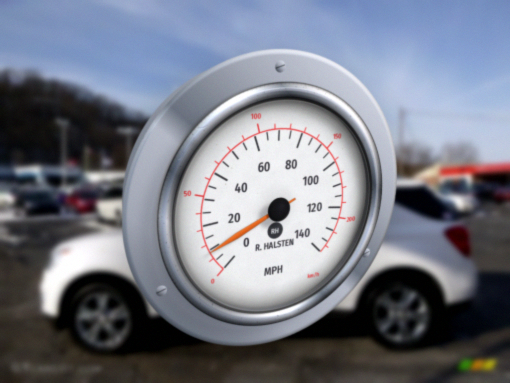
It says 10 mph
